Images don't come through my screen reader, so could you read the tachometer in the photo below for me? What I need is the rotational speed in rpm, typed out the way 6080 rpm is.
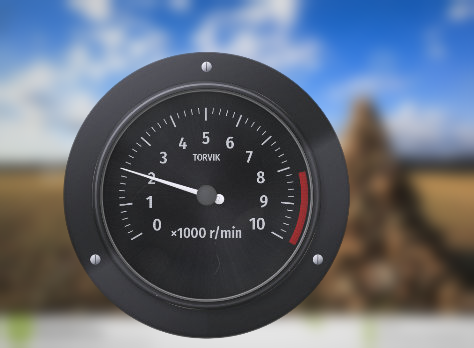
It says 2000 rpm
